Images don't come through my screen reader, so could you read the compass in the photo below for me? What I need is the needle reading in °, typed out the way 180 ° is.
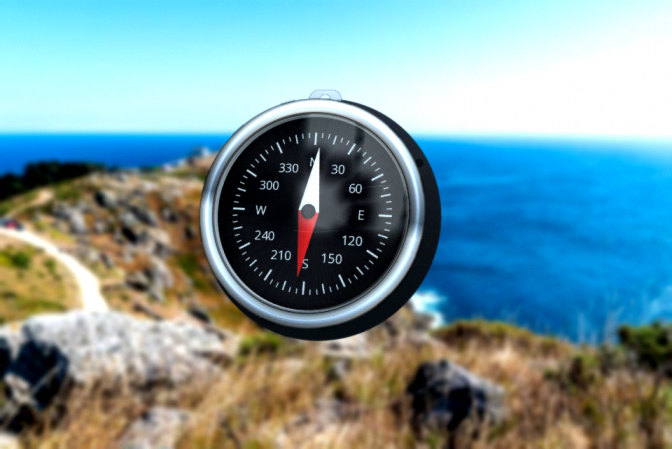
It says 185 °
